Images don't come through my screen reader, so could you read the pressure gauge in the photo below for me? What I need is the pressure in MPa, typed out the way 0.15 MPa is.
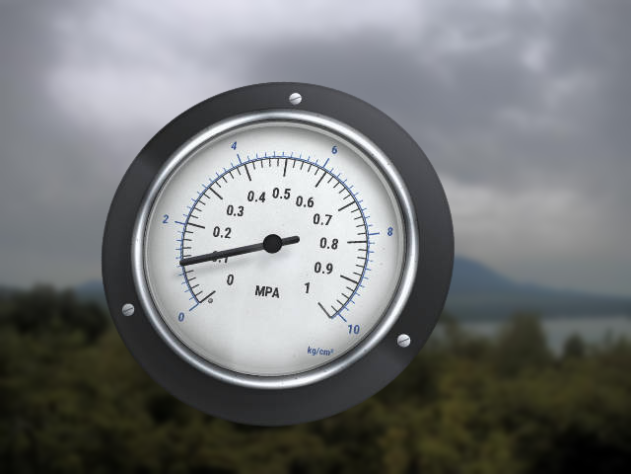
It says 0.1 MPa
